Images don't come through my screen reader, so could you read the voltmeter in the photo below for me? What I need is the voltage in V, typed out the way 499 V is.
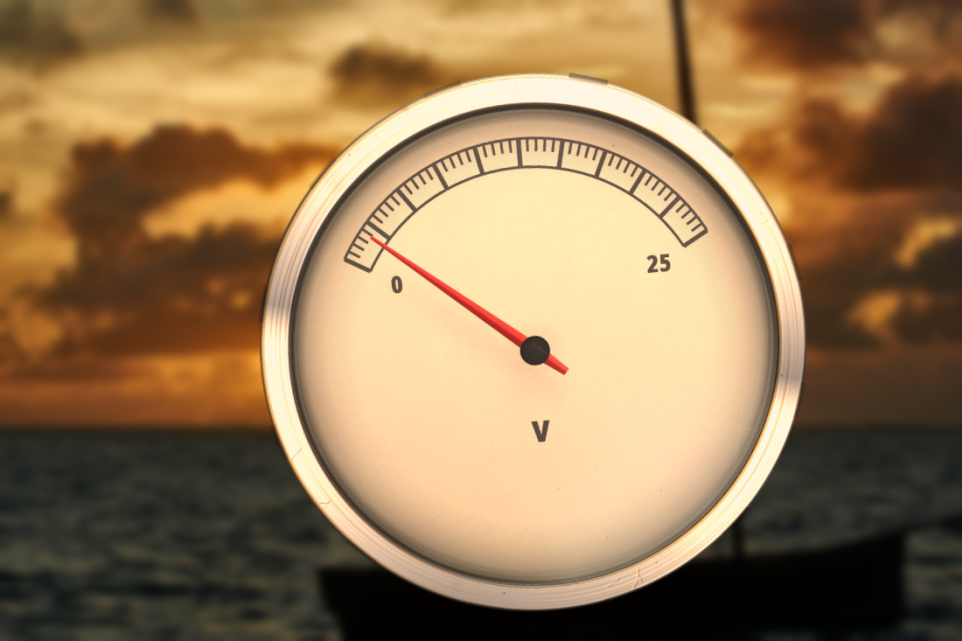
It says 2 V
